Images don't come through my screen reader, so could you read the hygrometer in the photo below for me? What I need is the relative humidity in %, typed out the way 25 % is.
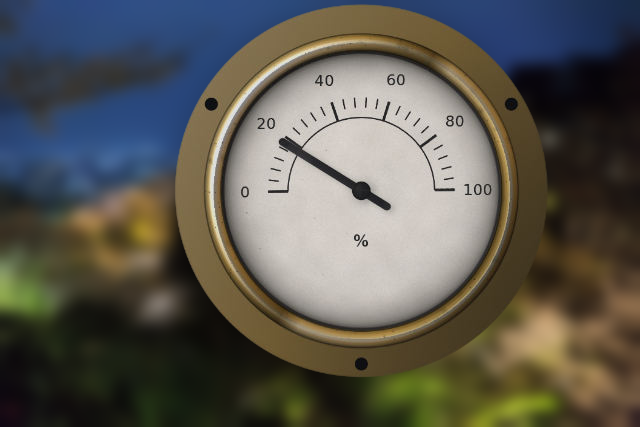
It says 18 %
